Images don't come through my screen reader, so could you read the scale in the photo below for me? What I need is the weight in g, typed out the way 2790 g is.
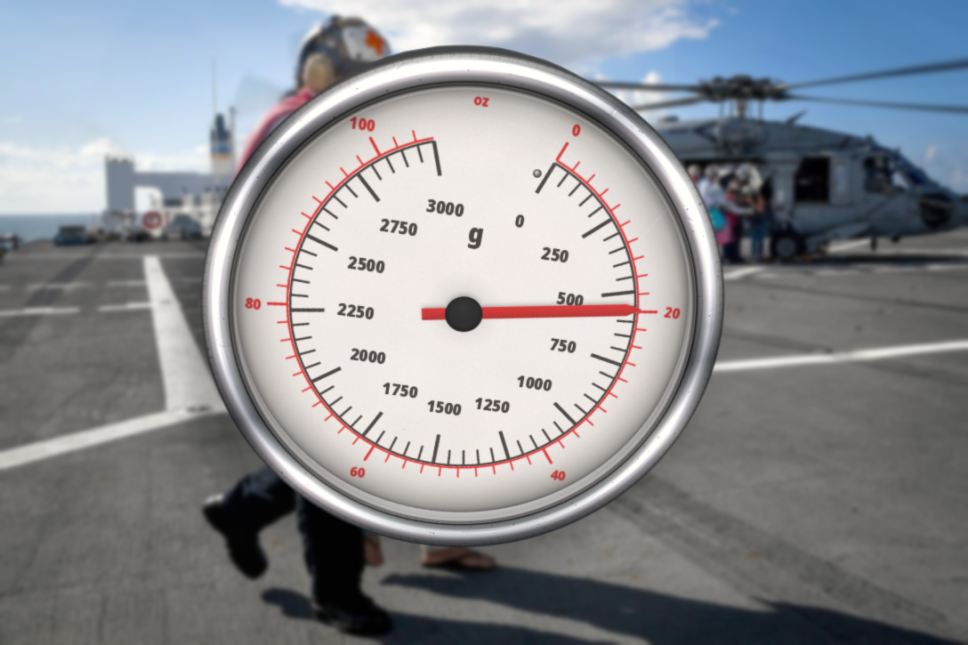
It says 550 g
